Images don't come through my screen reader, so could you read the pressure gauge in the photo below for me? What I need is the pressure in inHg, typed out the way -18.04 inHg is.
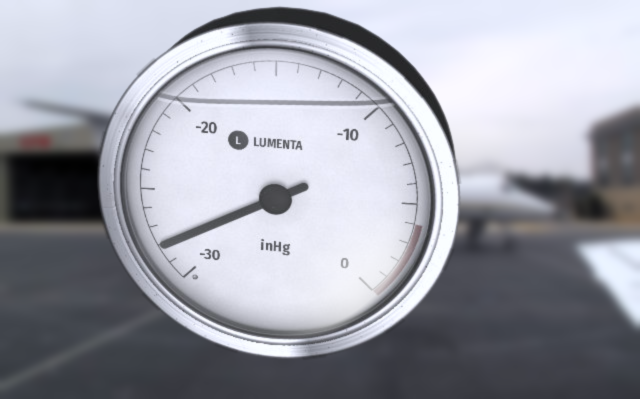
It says -28 inHg
